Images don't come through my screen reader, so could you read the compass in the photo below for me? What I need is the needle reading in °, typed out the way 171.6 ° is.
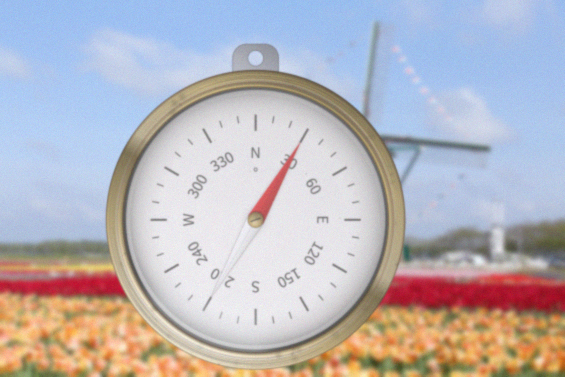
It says 30 °
